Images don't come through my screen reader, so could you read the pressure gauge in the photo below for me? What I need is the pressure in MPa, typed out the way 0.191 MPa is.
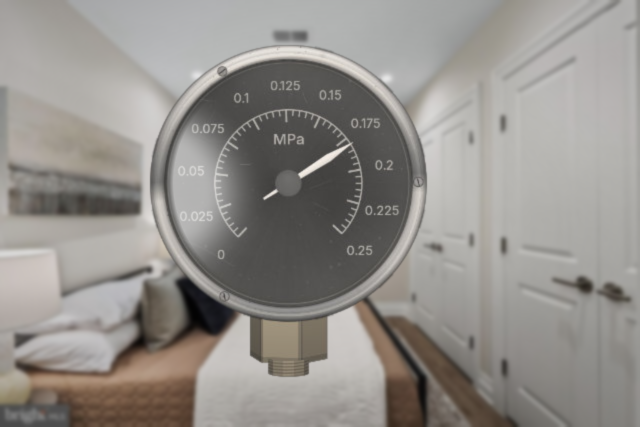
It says 0.18 MPa
